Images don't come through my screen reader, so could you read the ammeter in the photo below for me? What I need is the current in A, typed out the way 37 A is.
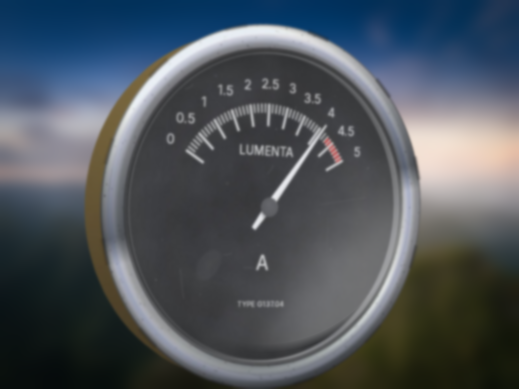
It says 4 A
